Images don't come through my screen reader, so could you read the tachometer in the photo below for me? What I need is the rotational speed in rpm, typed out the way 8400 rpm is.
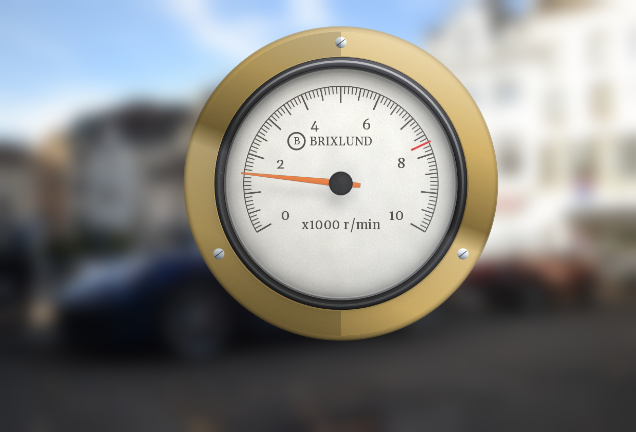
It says 1500 rpm
